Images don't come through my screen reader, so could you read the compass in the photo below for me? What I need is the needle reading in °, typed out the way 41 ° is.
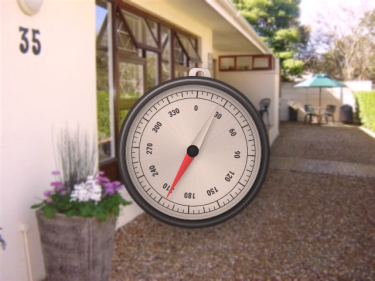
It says 205 °
